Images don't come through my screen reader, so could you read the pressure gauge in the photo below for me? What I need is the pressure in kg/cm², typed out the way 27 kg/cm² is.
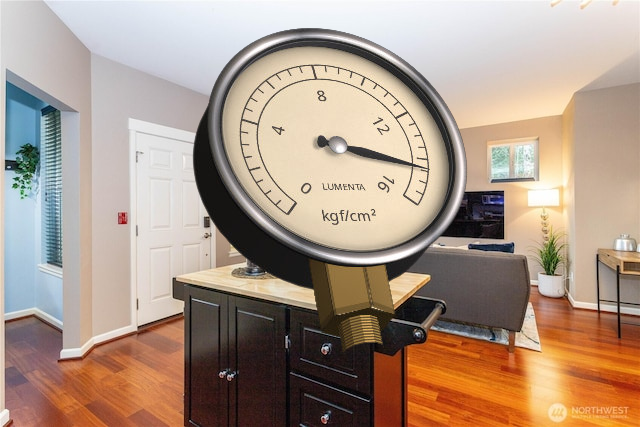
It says 14.5 kg/cm²
